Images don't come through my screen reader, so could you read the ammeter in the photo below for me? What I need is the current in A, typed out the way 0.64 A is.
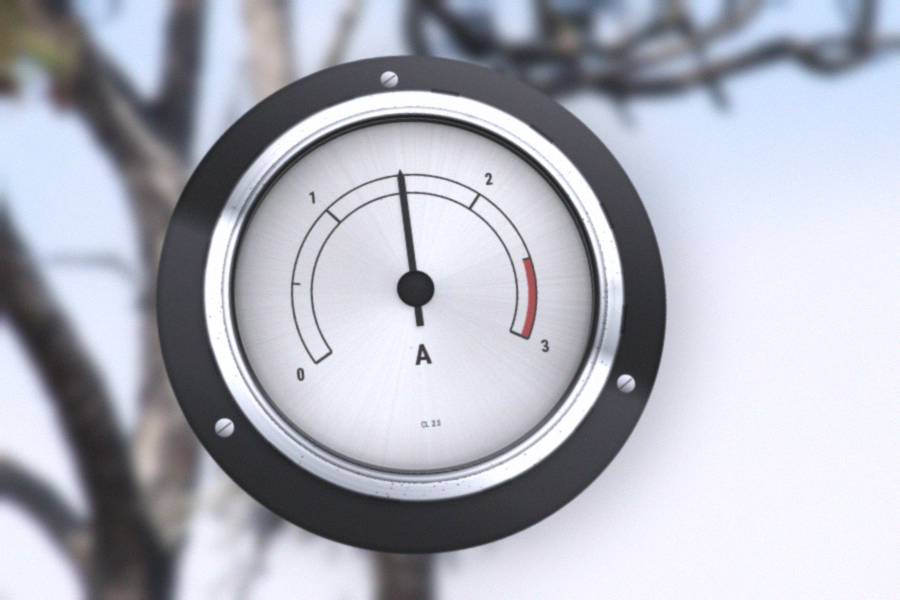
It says 1.5 A
